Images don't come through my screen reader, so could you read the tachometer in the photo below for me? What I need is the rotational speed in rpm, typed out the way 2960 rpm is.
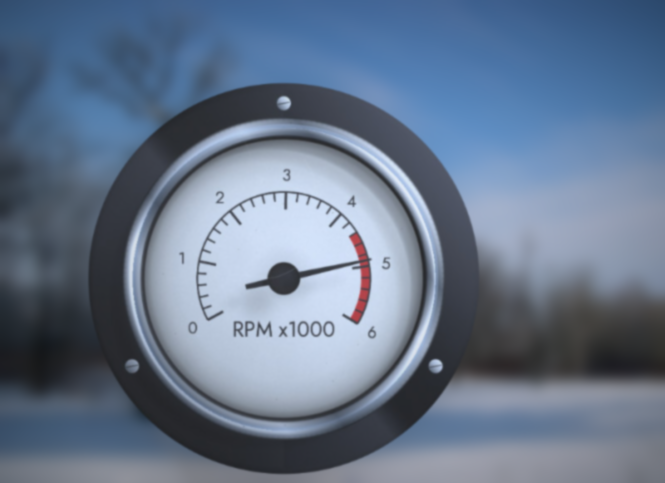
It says 4900 rpm
